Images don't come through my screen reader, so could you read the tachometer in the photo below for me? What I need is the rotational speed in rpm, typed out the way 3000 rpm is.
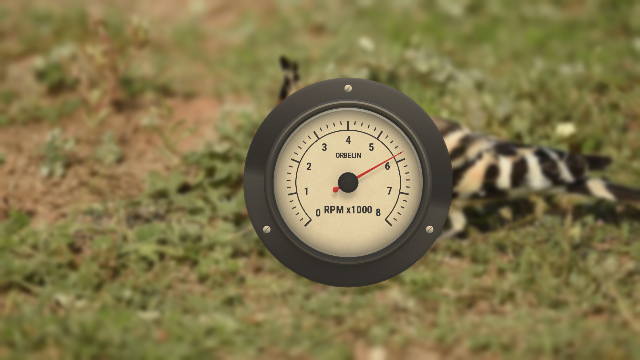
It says 5800 rpm
